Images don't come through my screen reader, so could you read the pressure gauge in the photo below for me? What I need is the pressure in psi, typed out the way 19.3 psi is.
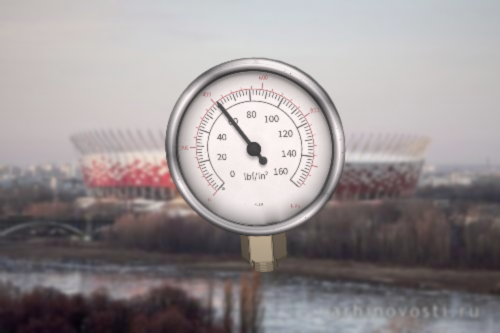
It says 60 psi
